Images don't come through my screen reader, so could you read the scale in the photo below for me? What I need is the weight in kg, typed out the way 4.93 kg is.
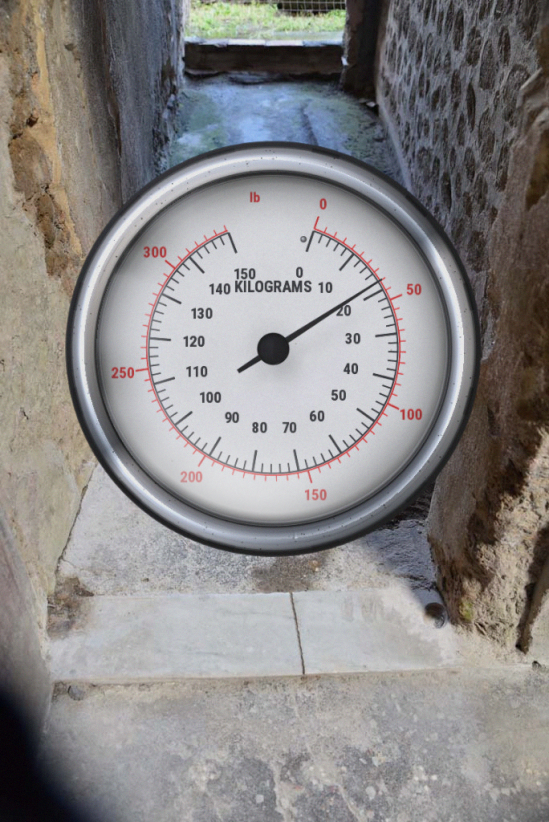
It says 18 kg
